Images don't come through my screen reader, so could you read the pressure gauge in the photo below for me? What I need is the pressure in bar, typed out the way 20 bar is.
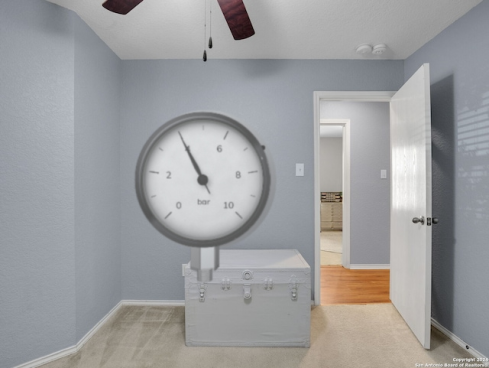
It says 4 bar
